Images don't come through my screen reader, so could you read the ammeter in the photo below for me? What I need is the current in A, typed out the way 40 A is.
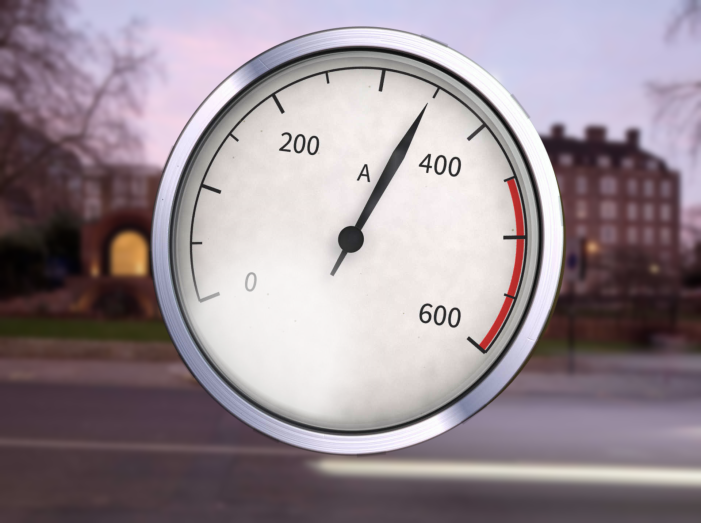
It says 350 A
